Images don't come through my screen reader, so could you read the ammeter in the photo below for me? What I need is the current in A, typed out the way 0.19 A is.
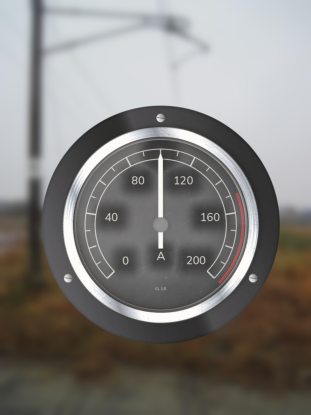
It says 100 A
